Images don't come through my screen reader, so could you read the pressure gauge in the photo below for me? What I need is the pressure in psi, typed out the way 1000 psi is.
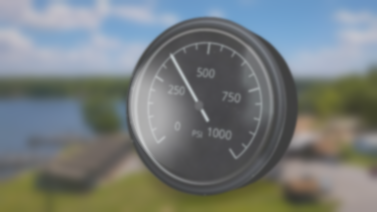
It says 350 psi
